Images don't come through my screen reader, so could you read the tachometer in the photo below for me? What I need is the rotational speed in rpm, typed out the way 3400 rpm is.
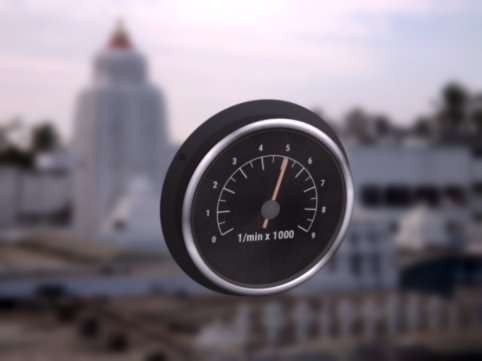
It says 5000 rpm
